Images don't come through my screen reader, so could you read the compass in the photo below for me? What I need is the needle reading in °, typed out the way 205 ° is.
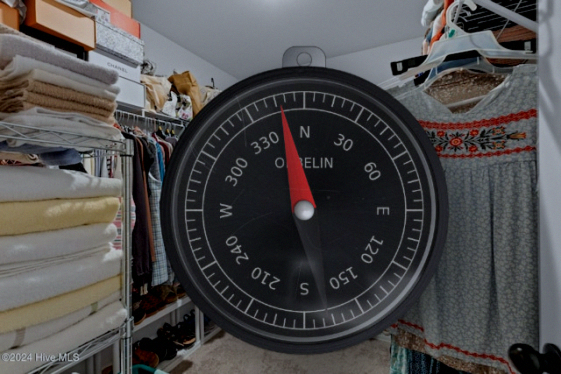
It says 347.5 °
